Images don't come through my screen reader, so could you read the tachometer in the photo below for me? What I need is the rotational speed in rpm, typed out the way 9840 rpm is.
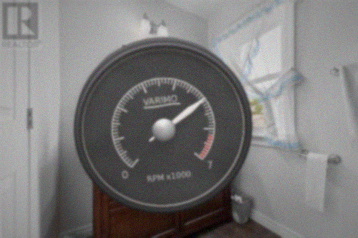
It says 5000 rpm
